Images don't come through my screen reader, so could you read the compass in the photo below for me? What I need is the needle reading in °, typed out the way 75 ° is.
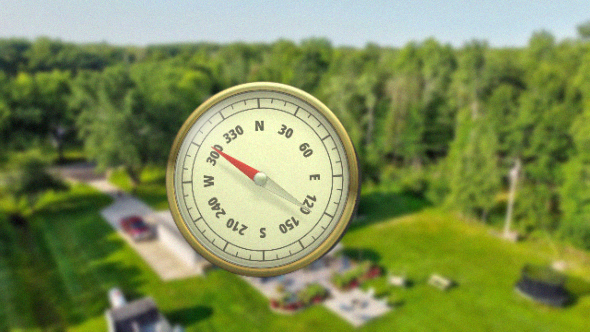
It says 305 °
